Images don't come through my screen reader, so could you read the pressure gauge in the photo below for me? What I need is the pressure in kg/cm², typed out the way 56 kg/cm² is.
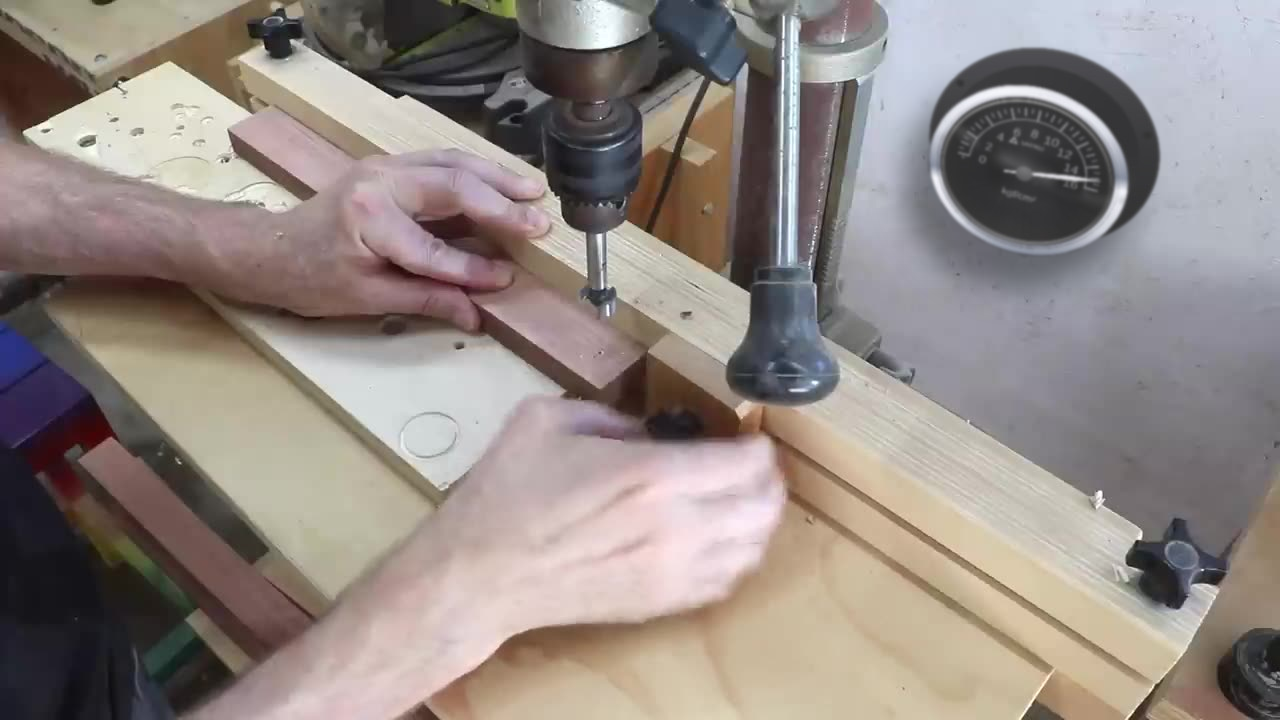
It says 15 kg/cm²
